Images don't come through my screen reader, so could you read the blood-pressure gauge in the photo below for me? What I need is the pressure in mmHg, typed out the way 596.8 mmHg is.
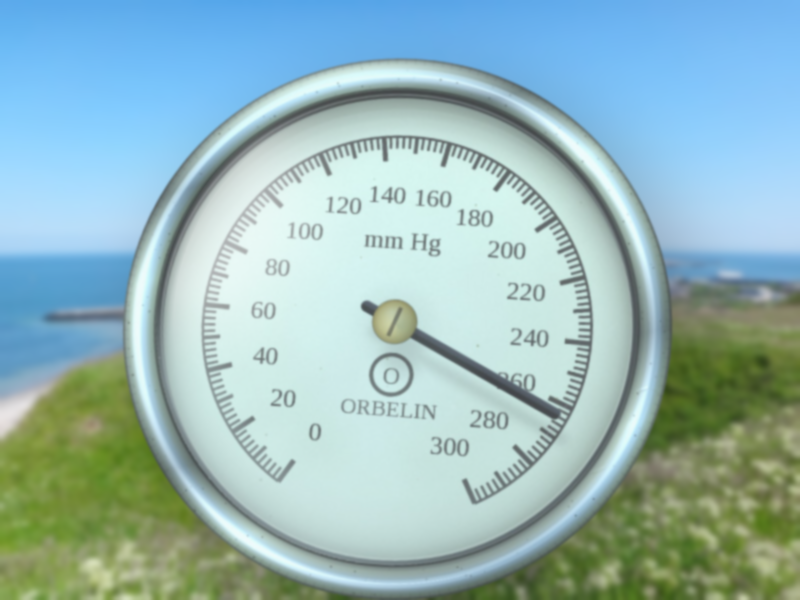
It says 264 mmHg
